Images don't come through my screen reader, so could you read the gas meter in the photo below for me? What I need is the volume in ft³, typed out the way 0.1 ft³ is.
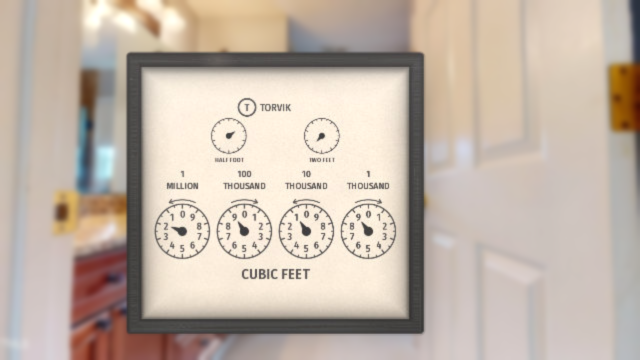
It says 190900 ft³
